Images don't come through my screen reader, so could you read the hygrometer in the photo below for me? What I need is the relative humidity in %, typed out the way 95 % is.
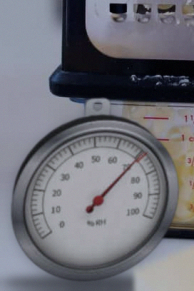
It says 70 %
